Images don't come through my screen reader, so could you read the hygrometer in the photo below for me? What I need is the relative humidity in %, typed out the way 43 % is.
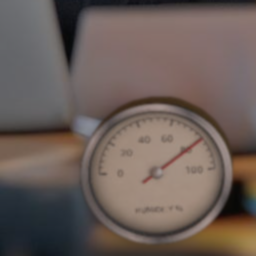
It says 80 %
